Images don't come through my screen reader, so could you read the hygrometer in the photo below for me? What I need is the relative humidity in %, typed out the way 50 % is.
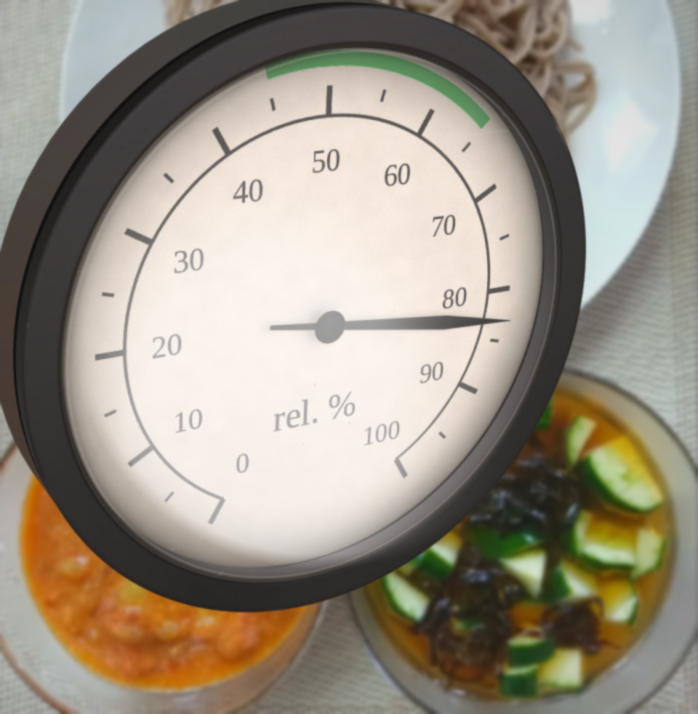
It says 82.5 %
